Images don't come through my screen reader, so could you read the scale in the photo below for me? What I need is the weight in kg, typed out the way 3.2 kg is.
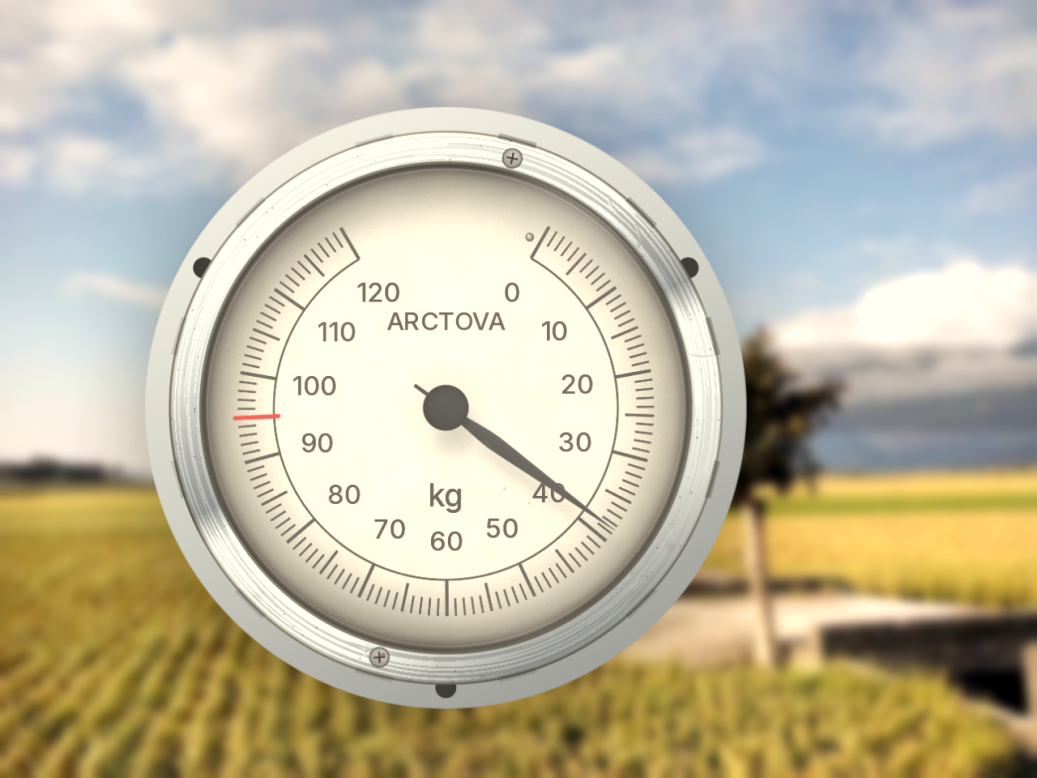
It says 38.5 kg
